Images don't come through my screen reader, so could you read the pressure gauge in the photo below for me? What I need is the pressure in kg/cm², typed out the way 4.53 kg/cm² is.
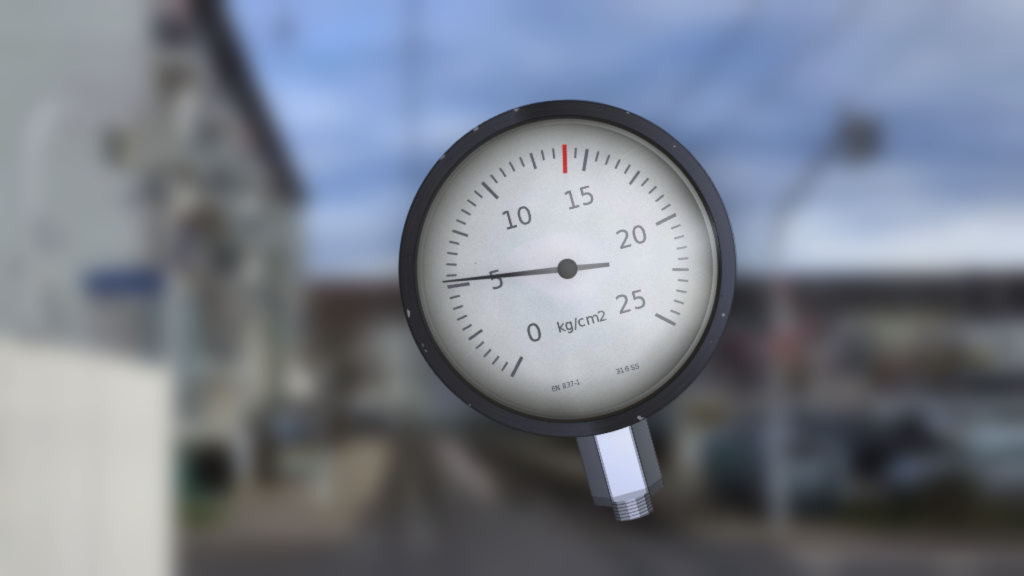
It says 5.25 kg/cm²
